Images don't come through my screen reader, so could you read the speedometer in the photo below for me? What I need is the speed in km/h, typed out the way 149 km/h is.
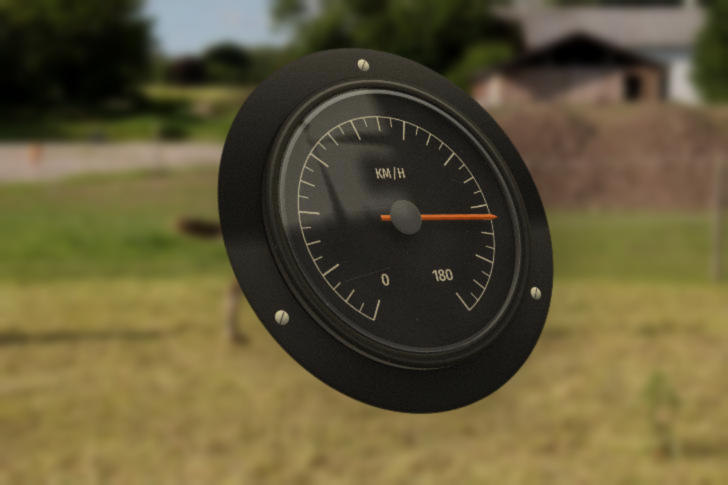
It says 145 km/h
